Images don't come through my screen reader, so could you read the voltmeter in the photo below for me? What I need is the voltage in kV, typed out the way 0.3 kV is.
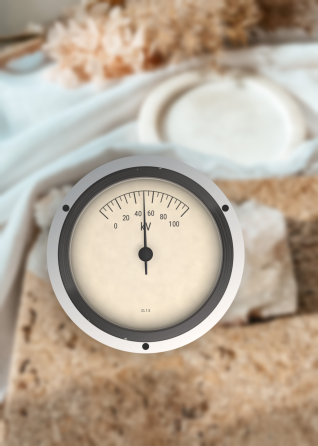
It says 50 kV
